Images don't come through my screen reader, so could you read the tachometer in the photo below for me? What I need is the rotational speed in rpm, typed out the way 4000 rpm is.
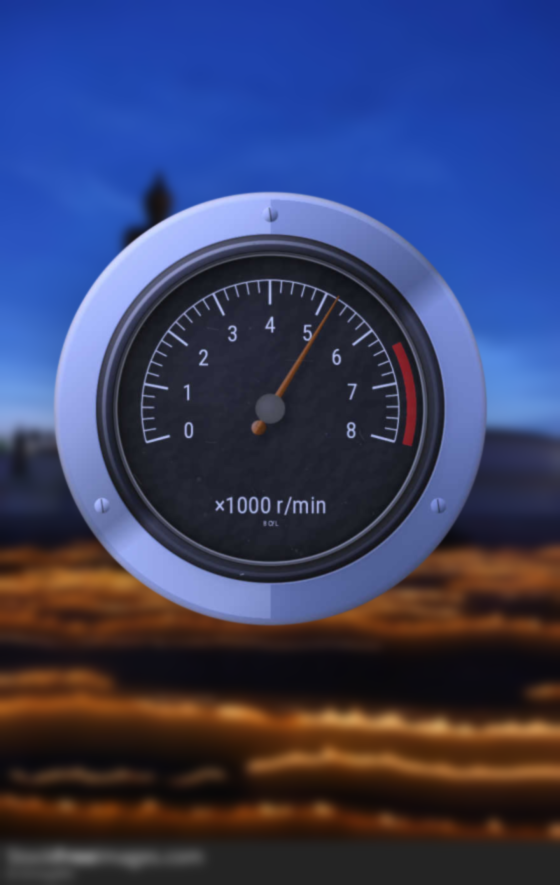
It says 5200 rpm
